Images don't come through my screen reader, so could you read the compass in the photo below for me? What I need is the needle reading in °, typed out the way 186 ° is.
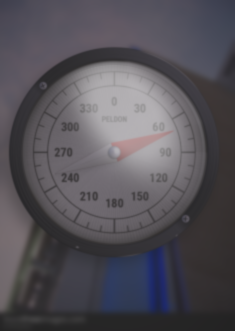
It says 70 °
